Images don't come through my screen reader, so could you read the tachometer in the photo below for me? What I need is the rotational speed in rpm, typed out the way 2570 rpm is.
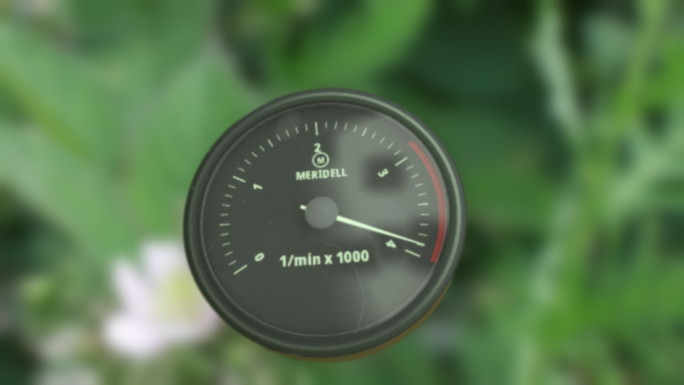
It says 3900 rpm
